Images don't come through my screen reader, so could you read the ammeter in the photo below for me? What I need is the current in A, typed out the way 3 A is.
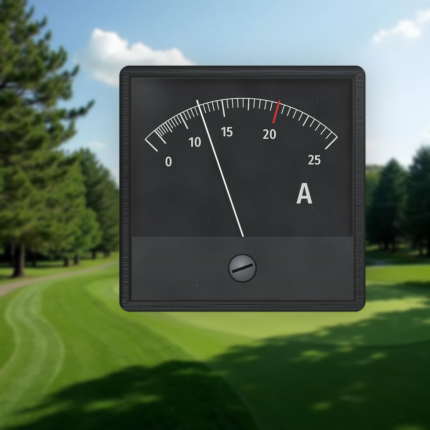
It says 12.5 A
